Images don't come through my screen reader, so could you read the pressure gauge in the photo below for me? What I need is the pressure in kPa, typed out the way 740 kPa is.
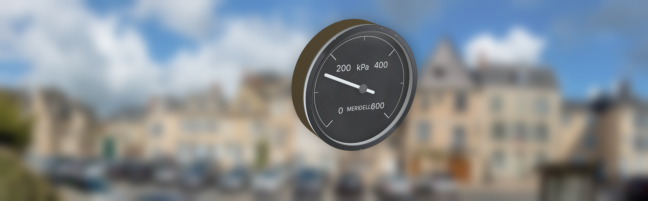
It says 150 kPa
